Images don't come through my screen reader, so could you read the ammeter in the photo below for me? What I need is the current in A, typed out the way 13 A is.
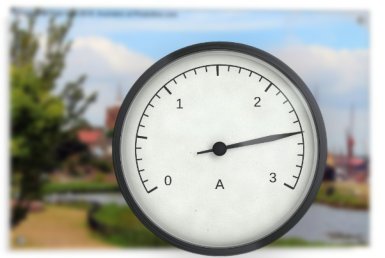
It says 2.5 A
